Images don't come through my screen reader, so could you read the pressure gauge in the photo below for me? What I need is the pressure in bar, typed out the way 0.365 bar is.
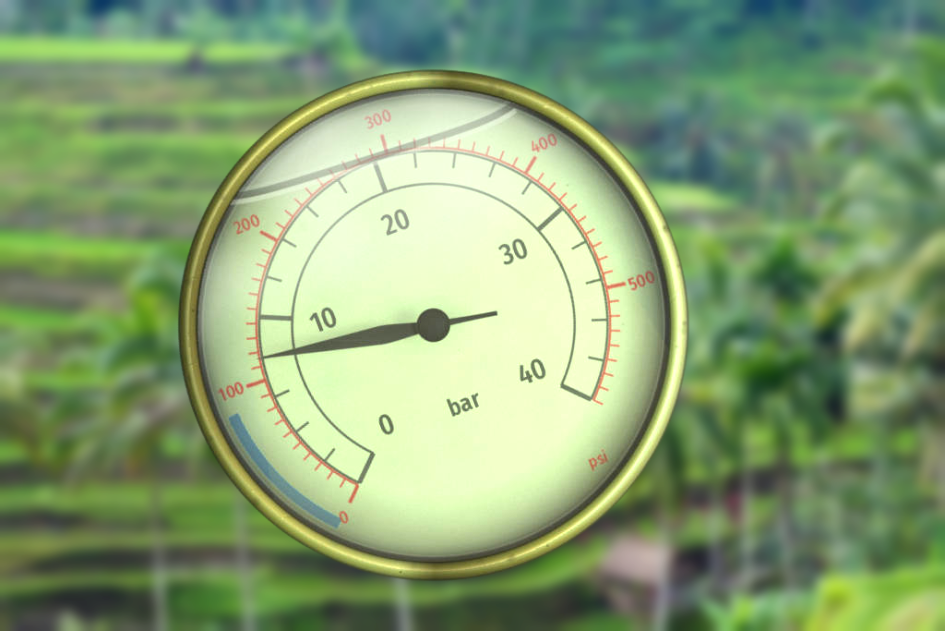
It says 8 bar
